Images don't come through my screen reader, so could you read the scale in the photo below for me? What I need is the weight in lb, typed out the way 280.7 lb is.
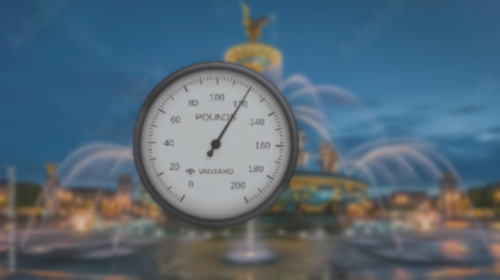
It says 120 lb
